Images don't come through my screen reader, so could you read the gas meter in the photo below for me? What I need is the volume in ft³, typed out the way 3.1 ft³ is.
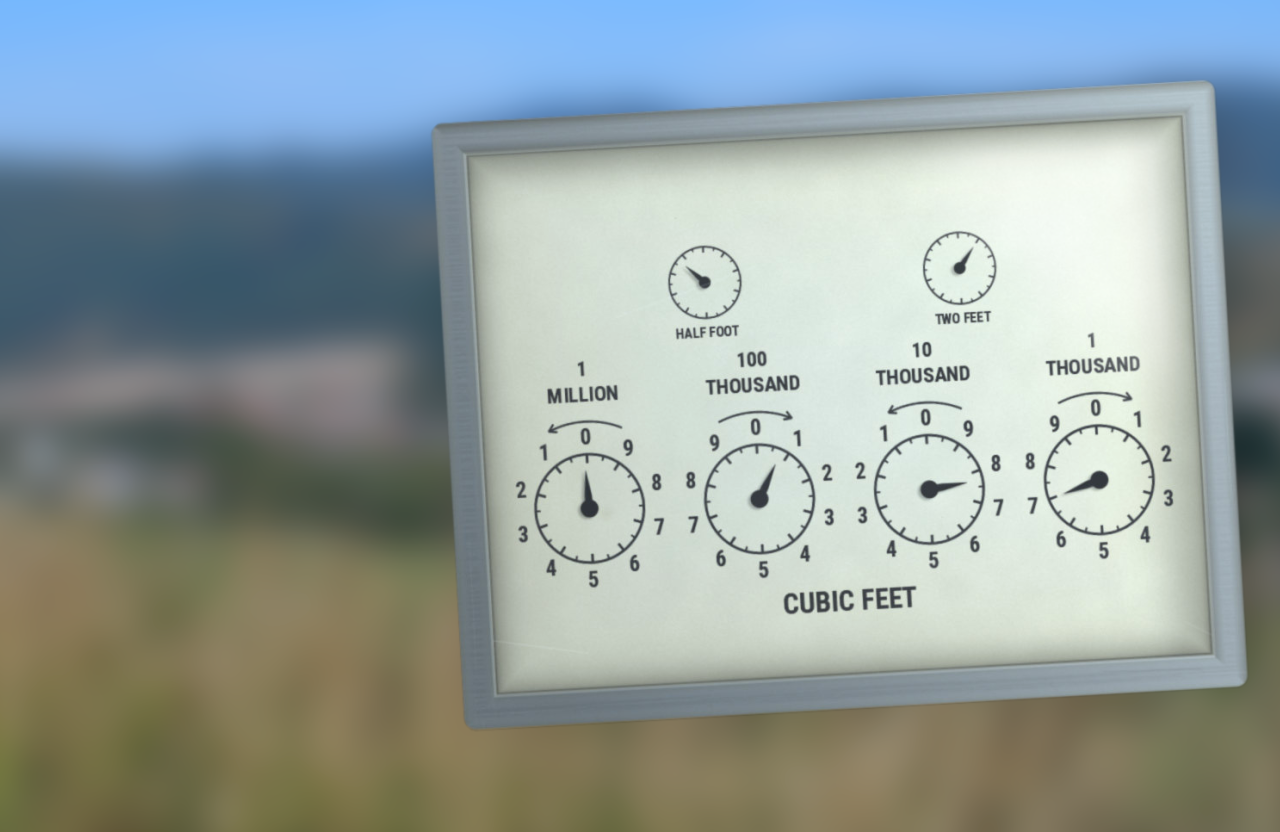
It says 7700 ft³
